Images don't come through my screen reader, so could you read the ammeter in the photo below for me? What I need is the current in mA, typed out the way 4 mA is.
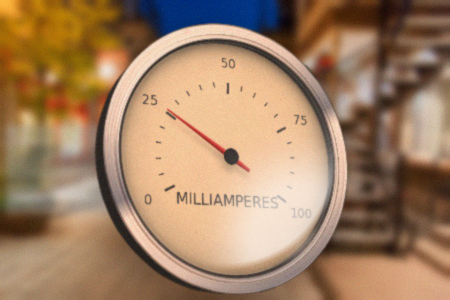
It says 25 mA
